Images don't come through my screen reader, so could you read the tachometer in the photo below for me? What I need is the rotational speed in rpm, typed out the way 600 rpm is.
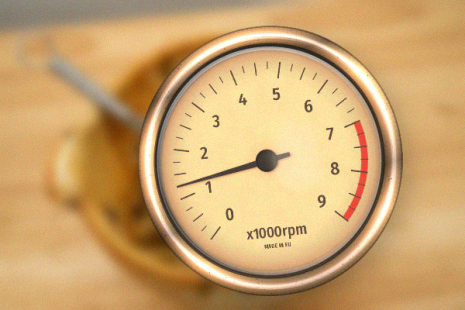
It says 1250 rpm
